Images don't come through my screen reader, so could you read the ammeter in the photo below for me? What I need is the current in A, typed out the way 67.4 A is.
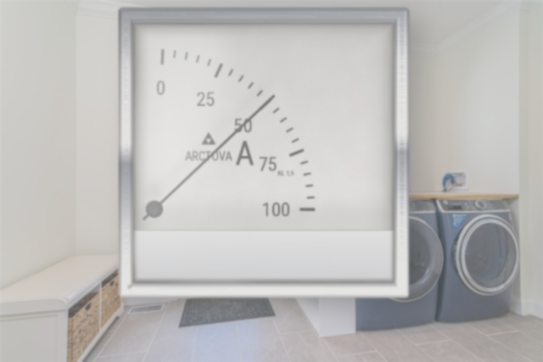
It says 50 A
